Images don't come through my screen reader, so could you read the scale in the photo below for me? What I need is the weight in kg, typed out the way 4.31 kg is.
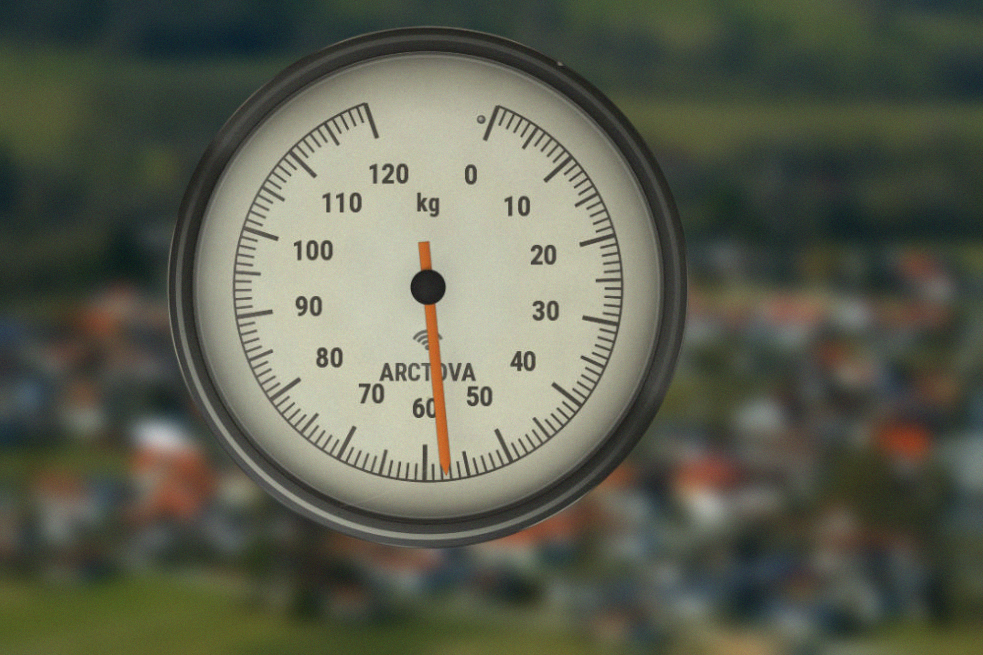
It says 57.5 kg
